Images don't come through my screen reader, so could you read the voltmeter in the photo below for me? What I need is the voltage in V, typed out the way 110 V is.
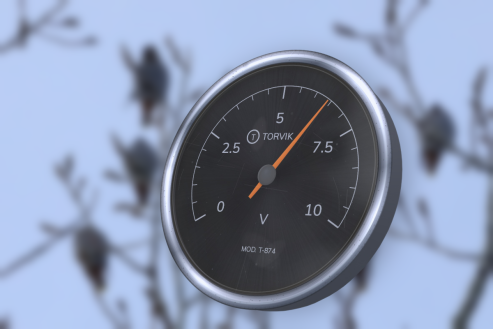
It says 6.5 V
